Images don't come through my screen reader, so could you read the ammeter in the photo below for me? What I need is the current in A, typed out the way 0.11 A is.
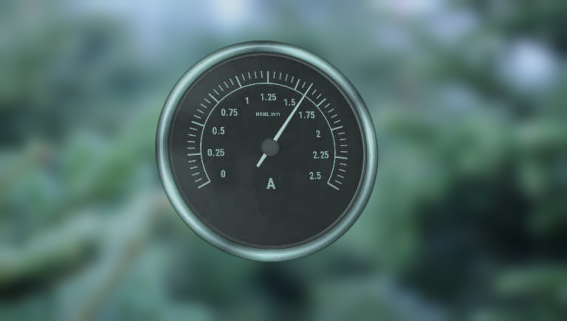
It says 1.6 A
